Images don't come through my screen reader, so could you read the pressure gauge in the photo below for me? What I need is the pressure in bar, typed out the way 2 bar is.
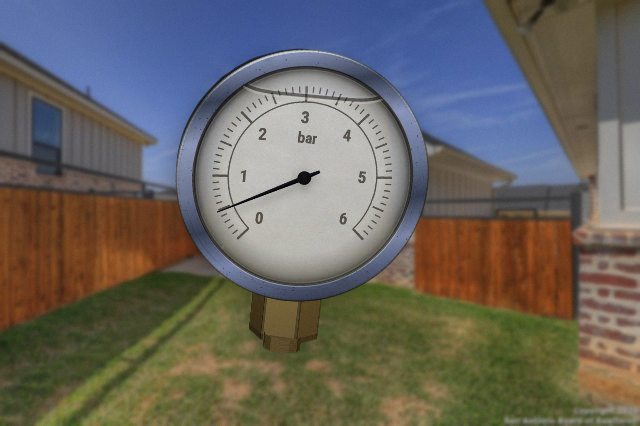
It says 0.5 bar
